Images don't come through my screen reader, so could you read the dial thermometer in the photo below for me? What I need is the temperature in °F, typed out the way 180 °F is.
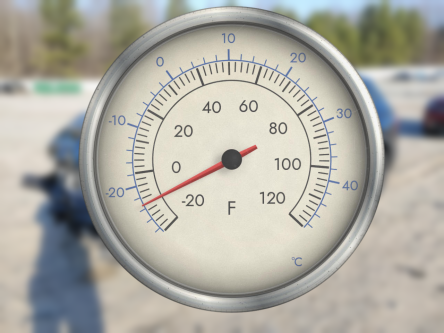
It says -10 °F
